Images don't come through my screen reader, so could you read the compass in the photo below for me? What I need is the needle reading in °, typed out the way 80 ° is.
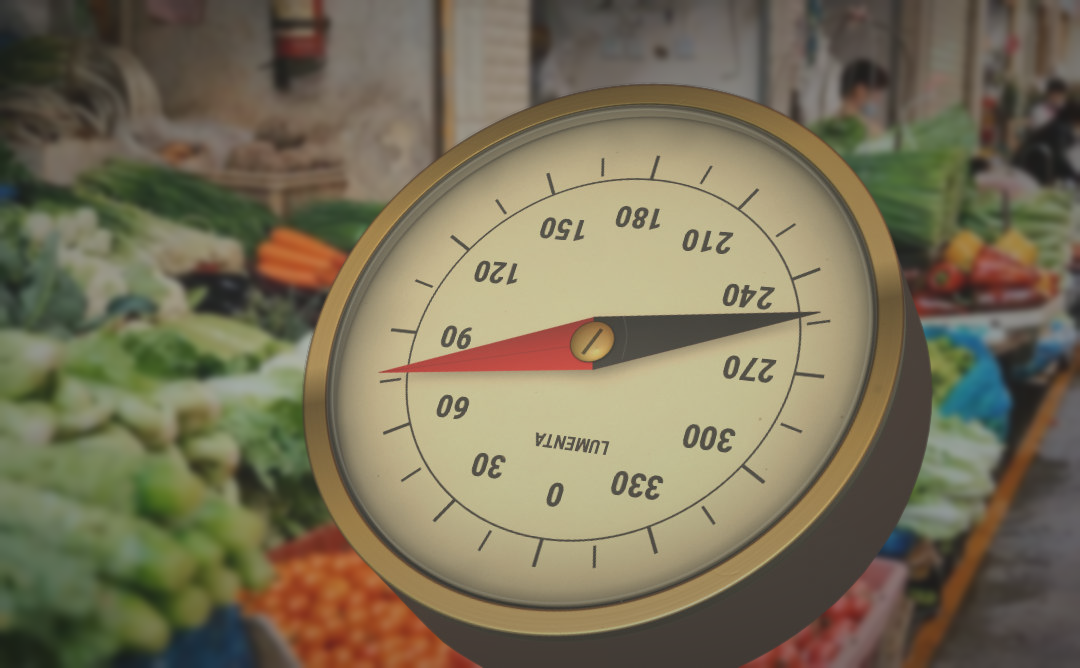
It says 75 °
